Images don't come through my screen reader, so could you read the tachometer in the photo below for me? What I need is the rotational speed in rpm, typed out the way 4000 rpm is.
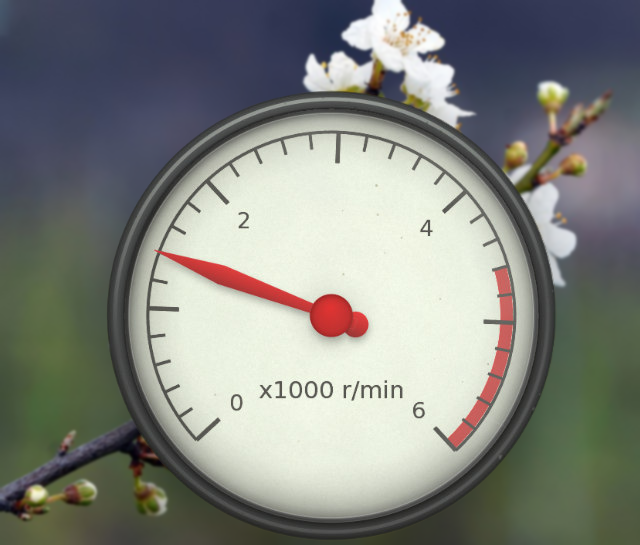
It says 1400 rpm
